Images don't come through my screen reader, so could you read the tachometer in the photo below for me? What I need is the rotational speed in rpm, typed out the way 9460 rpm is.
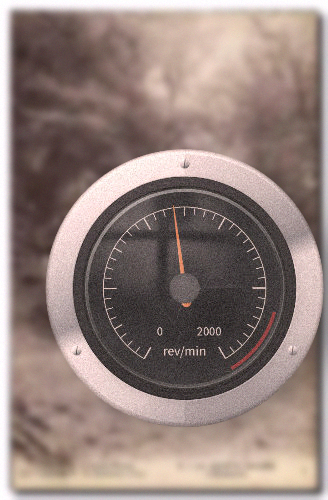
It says 950 rpm
